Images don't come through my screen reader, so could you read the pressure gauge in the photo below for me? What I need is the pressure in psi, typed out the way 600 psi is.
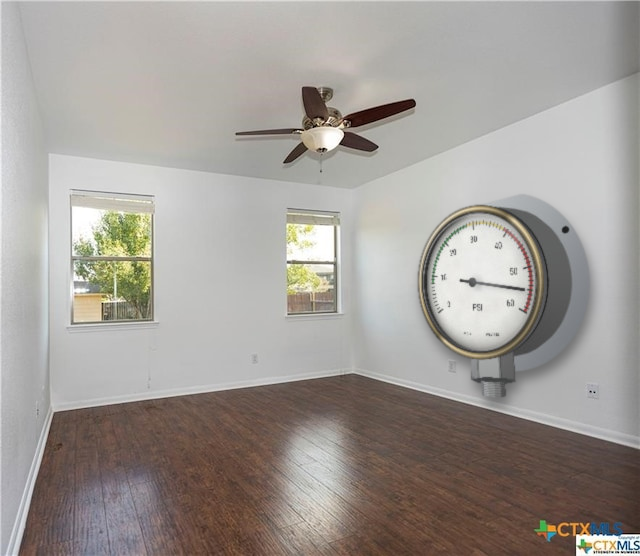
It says 55 psi
